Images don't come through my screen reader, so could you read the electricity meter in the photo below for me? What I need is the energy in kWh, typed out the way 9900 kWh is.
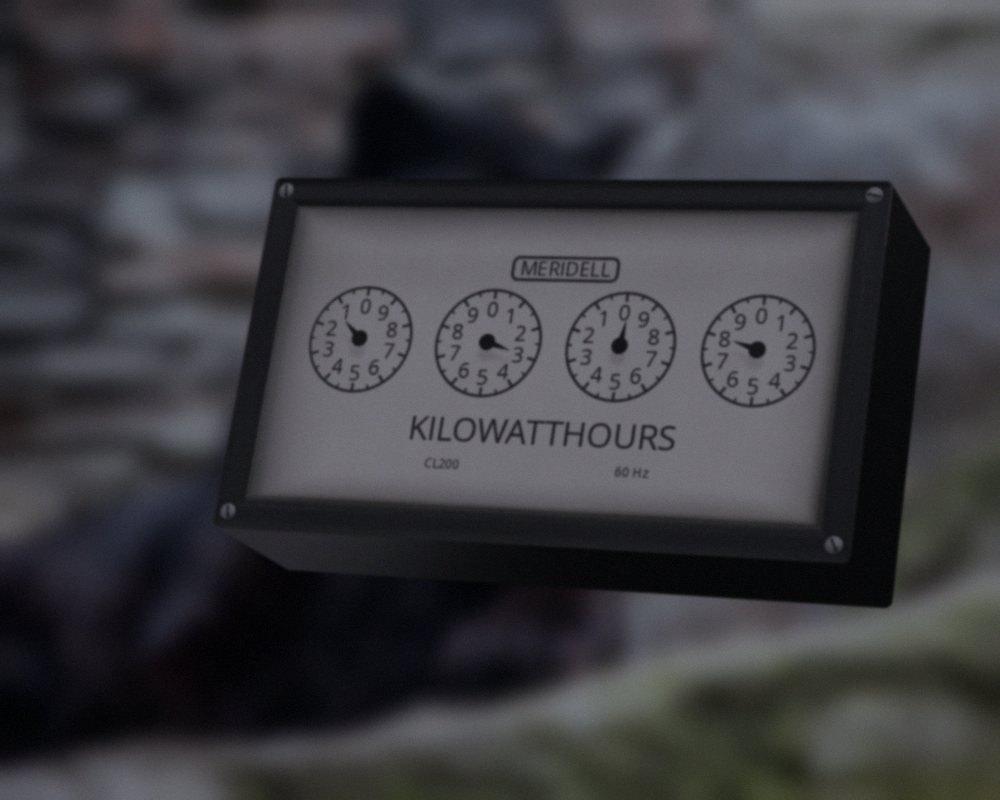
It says 1298 kWh
